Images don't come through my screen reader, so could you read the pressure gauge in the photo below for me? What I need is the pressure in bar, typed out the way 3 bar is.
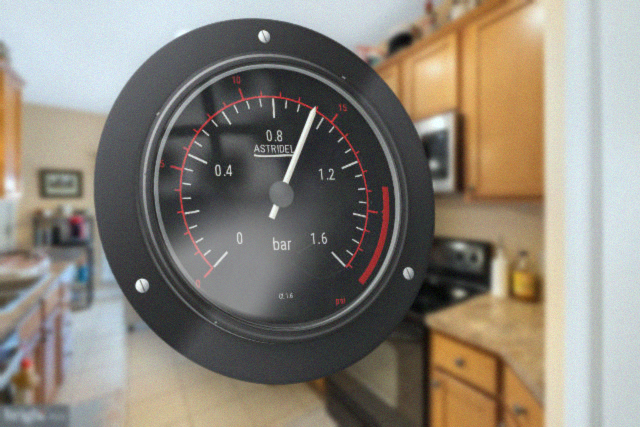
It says 0.95 bar
